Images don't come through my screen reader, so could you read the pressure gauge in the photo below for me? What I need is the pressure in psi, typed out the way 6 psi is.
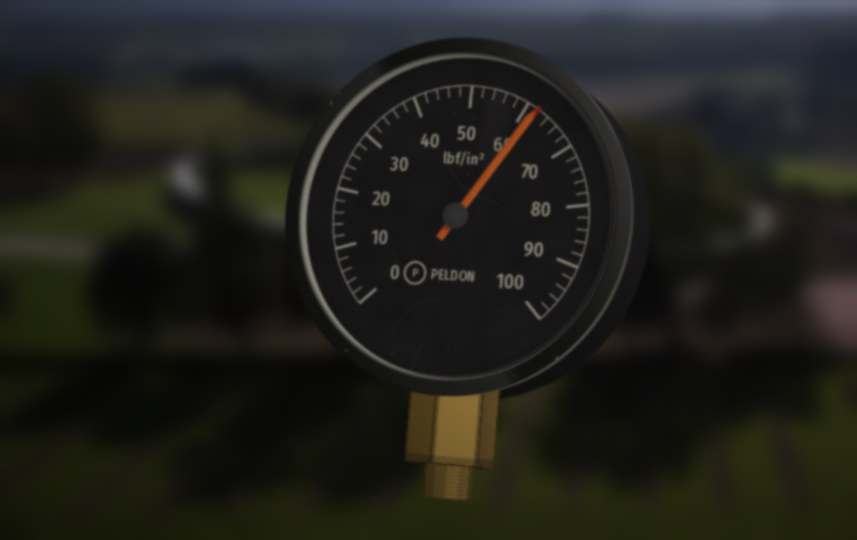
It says 62 psi
